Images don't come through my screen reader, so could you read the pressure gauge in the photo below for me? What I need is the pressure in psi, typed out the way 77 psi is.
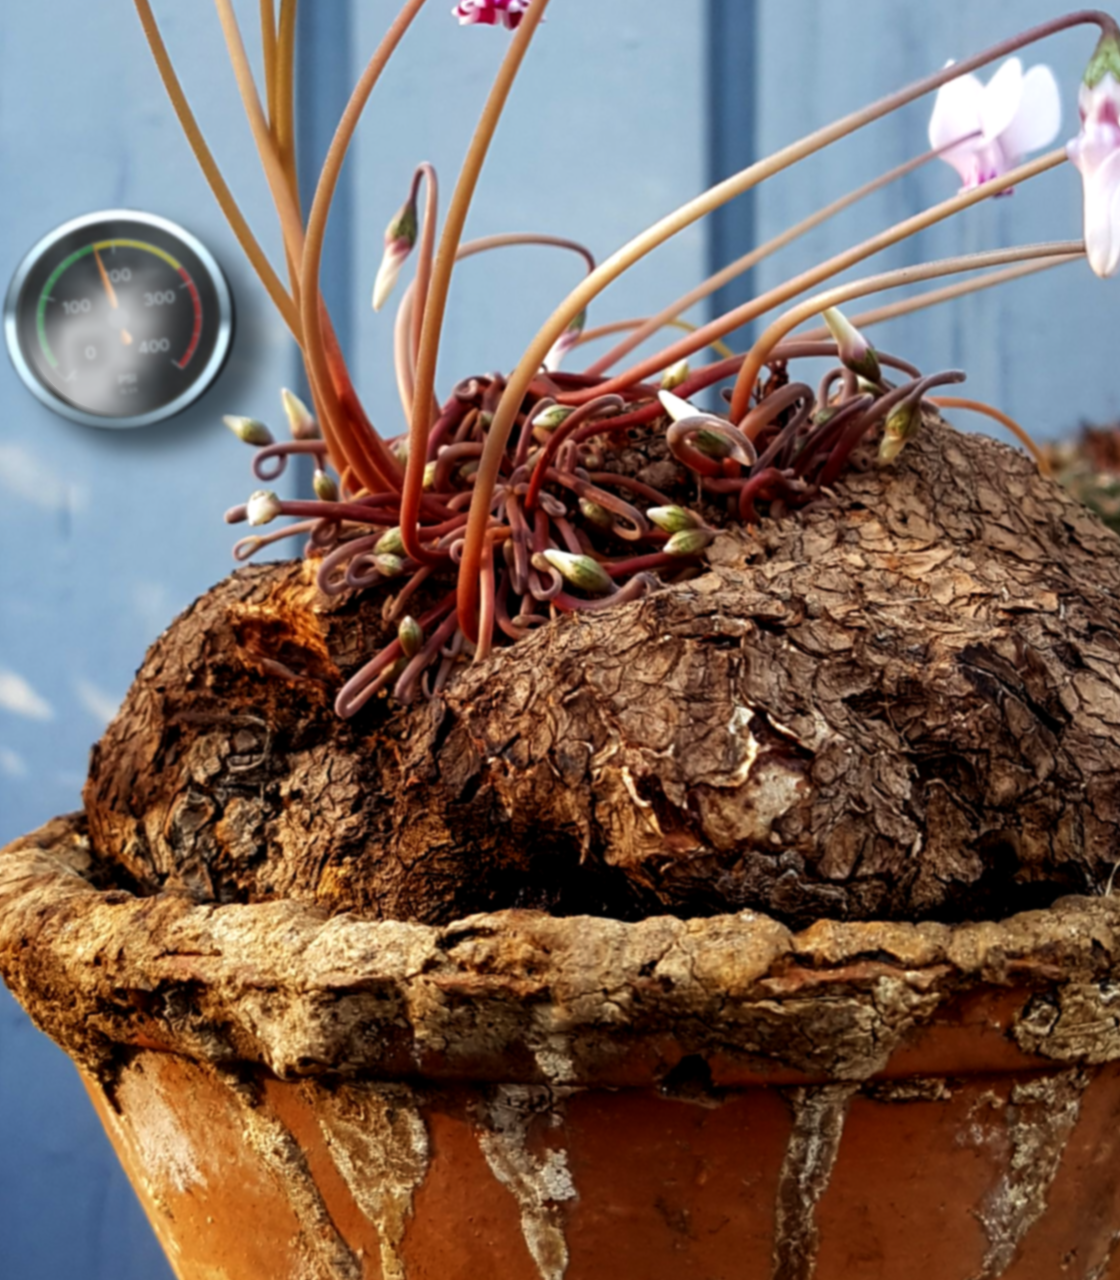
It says 180 psi
